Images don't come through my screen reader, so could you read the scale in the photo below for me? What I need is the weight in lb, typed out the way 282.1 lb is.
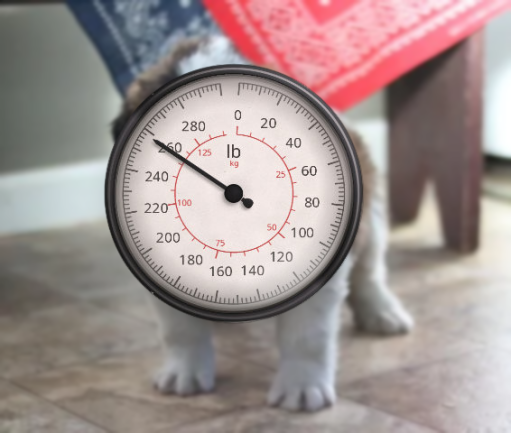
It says 258 lb
